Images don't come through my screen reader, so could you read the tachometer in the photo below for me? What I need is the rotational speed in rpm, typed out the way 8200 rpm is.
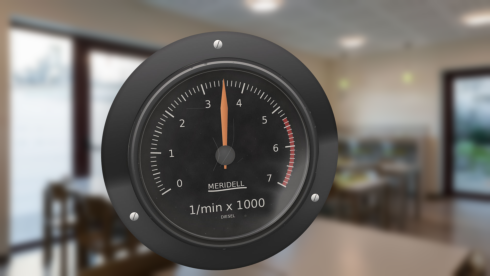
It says 3500 rpm
